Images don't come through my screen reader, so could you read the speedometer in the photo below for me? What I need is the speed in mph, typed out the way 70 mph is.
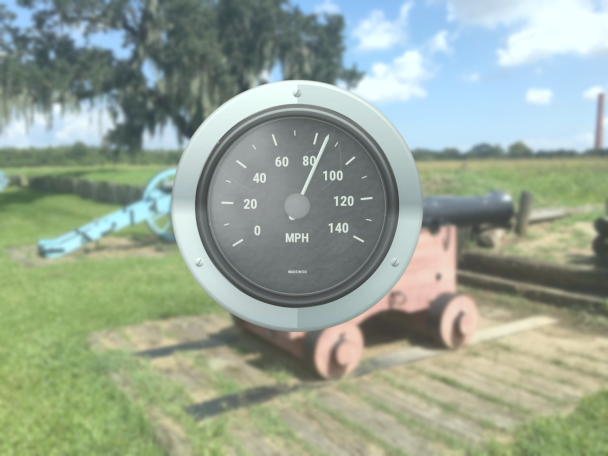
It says 85 mph
